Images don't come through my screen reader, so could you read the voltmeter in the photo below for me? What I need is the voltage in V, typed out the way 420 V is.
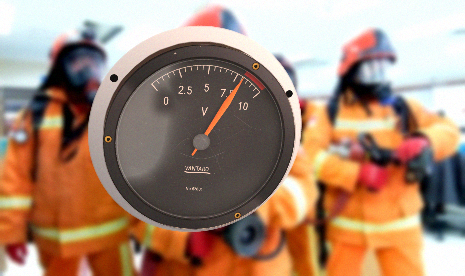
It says 8 V
